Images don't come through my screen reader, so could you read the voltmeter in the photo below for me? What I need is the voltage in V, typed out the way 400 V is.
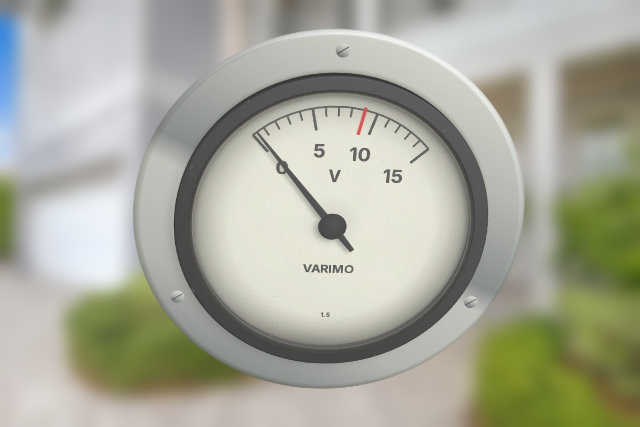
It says 0.5 V
